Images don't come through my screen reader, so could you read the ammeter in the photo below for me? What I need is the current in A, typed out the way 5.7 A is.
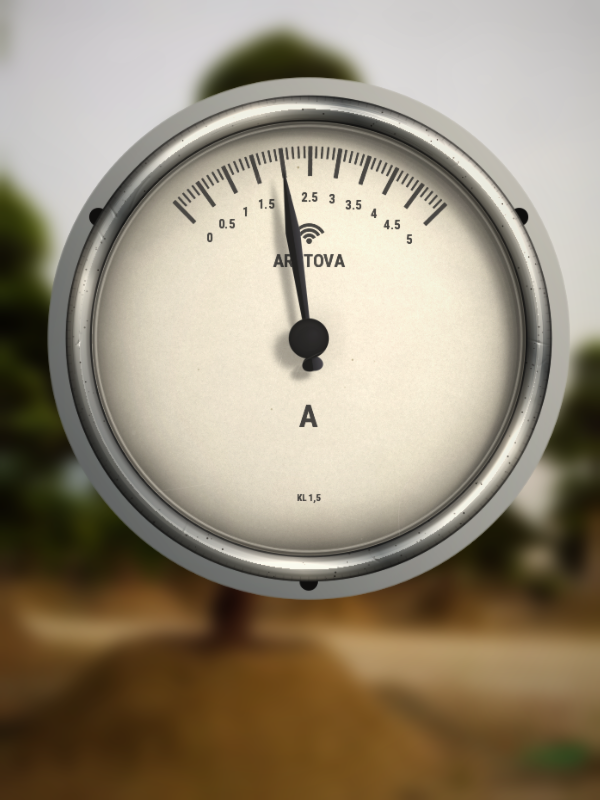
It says 2 A
